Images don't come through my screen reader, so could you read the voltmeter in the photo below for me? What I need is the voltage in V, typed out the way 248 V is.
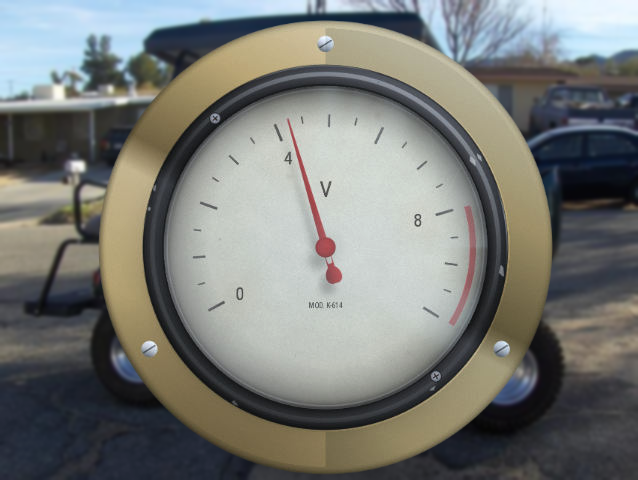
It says 4.25 V
